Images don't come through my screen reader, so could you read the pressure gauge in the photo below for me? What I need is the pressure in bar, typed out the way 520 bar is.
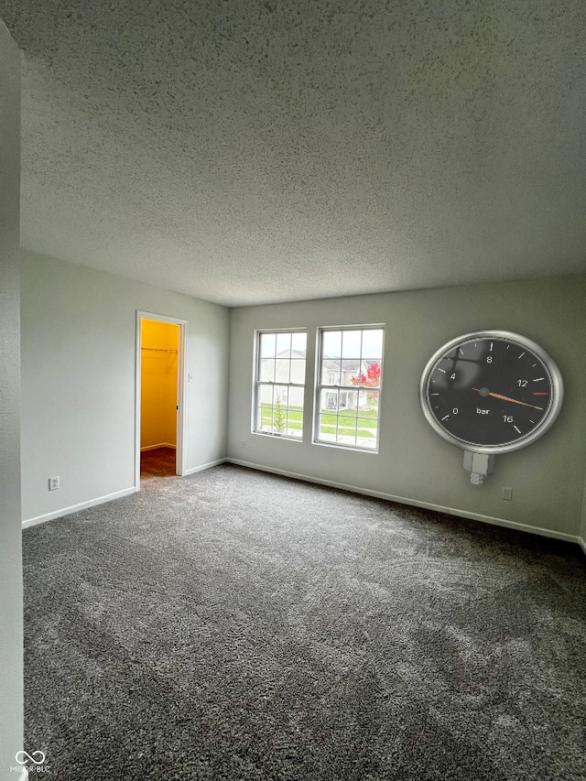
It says 14 bar
